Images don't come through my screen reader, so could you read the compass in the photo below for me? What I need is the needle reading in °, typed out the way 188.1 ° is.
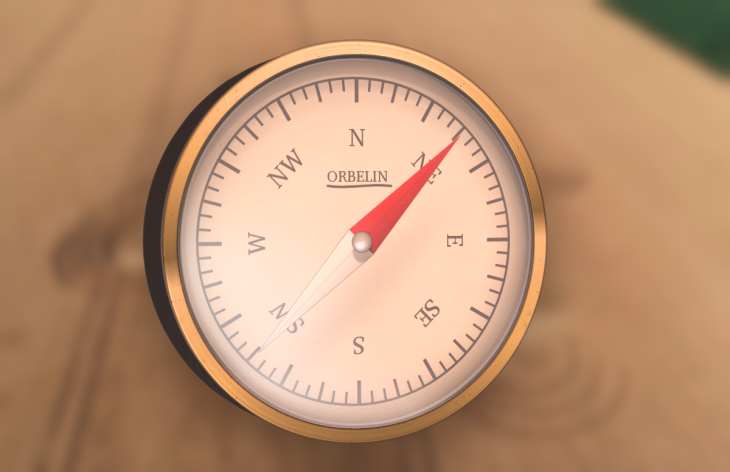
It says 45 °
